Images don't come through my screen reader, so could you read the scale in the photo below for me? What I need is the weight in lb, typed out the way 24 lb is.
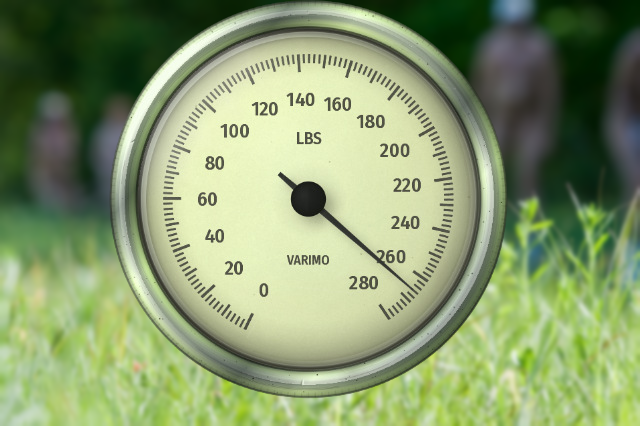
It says 266 lb
